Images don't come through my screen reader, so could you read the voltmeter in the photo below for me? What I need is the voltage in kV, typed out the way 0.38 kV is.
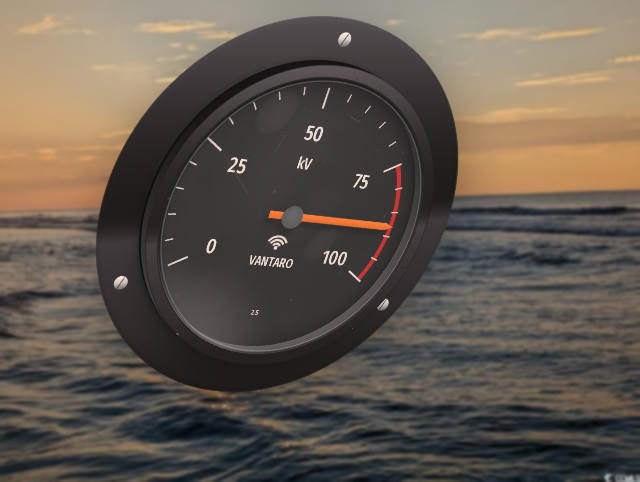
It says 87.5 kV
